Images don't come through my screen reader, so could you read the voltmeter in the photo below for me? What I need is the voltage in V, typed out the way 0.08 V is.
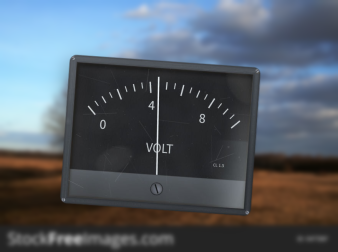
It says 4.5 V
